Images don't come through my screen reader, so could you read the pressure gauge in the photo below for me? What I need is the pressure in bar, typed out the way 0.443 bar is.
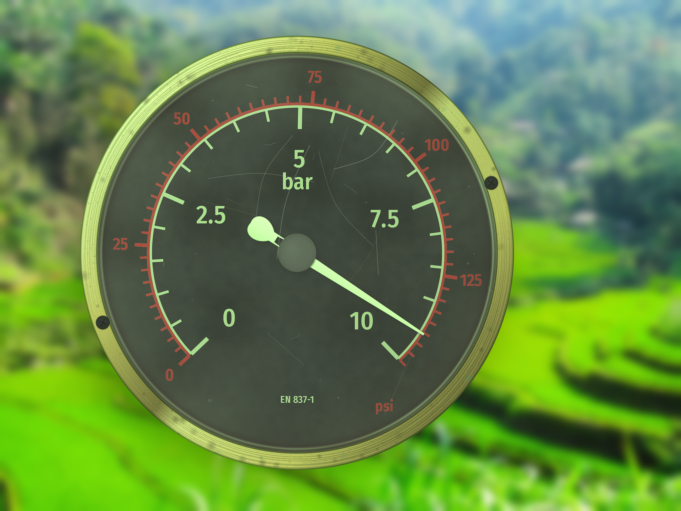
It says 9.5 bar
